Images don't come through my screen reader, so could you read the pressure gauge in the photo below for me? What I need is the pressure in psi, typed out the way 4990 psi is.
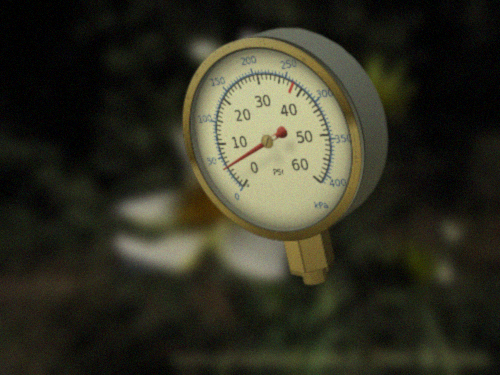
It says 5 psi
